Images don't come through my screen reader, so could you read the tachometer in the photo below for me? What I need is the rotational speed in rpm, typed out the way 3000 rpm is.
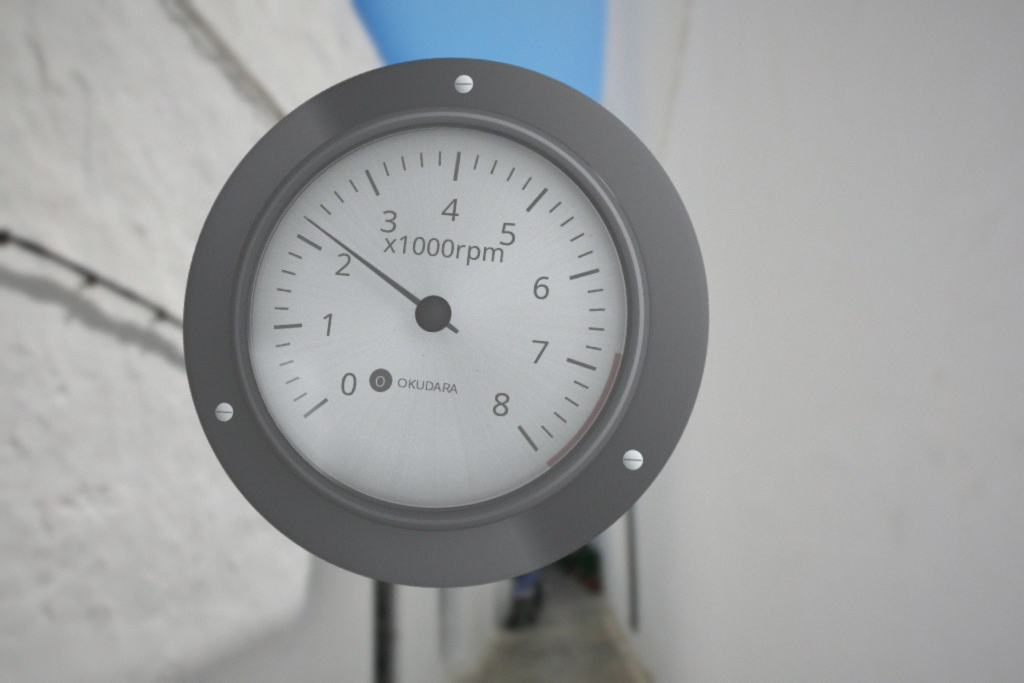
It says 2200 rpm
